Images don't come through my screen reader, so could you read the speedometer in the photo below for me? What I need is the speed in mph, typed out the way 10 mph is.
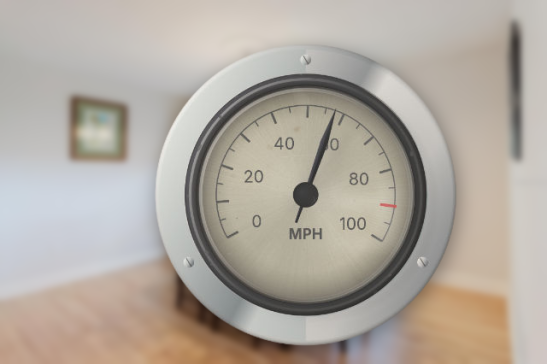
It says 57.5 mph
